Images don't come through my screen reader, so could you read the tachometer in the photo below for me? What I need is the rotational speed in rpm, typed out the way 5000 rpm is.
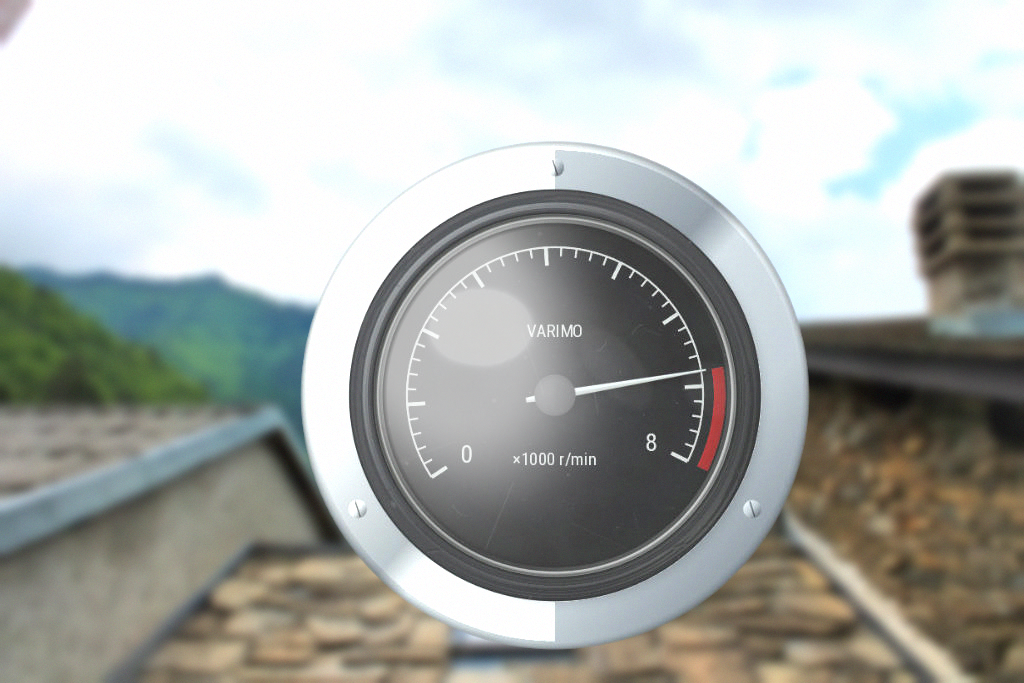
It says 6800 rpm
